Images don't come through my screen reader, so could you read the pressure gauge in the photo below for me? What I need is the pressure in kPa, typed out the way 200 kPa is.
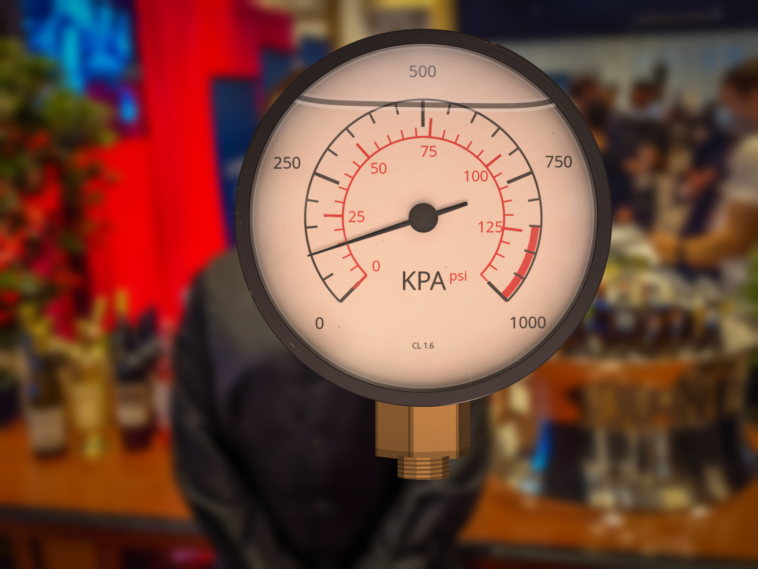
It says 100 kPa
